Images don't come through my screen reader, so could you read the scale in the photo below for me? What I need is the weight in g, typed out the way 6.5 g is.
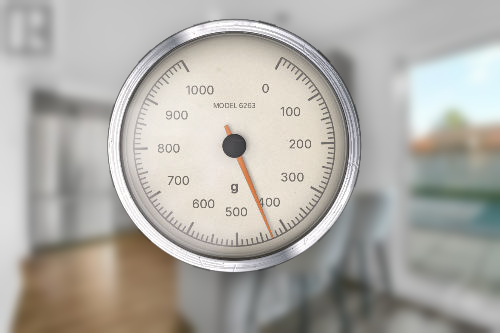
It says 430 g
